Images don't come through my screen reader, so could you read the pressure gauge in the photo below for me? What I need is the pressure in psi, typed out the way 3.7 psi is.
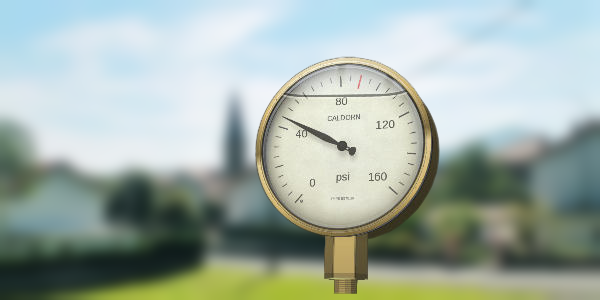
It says 45 psi
